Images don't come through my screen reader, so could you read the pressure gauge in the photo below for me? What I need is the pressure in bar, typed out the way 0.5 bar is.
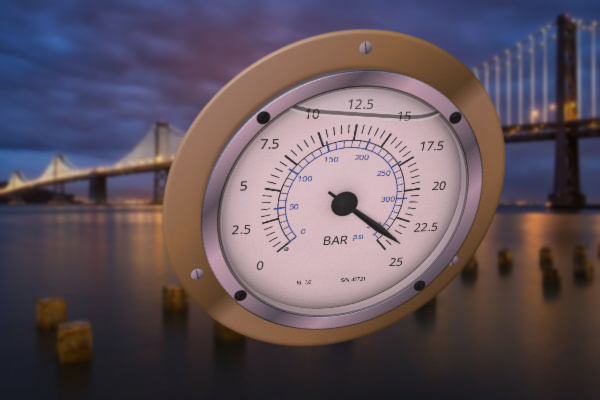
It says 24 bar
